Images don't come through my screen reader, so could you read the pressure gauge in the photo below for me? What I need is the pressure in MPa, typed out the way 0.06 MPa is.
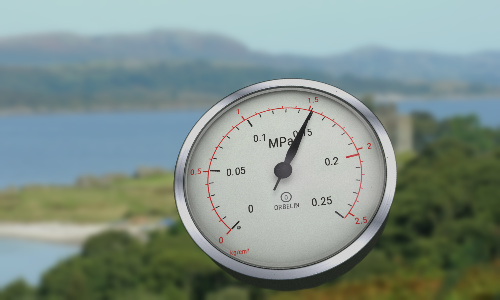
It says 0.15 MPa
